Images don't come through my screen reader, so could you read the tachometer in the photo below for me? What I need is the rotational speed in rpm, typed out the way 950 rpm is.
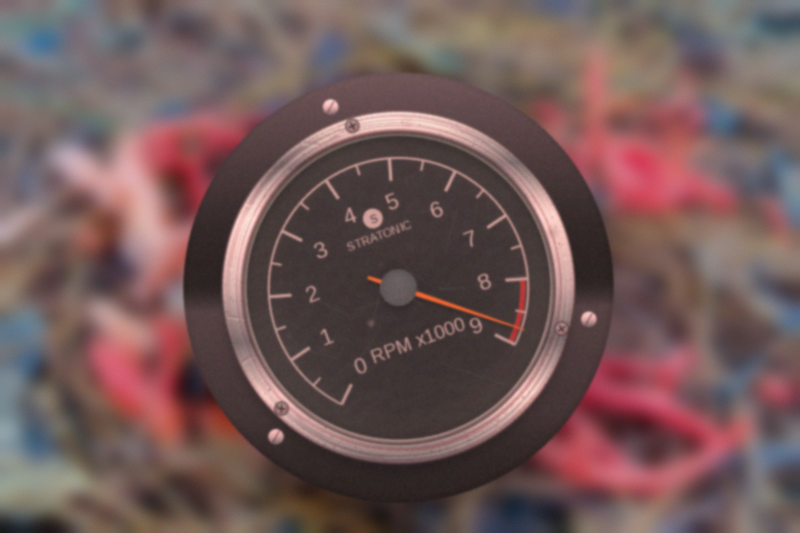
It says 8750 rpm
